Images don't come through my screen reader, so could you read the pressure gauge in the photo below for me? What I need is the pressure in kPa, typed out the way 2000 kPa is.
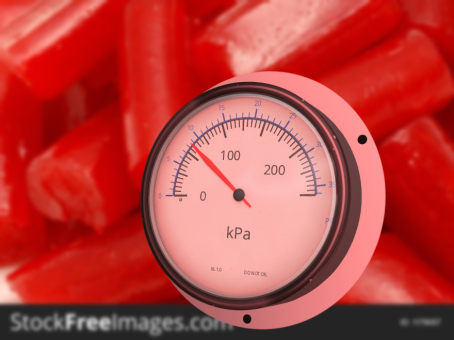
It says 60 kPa
